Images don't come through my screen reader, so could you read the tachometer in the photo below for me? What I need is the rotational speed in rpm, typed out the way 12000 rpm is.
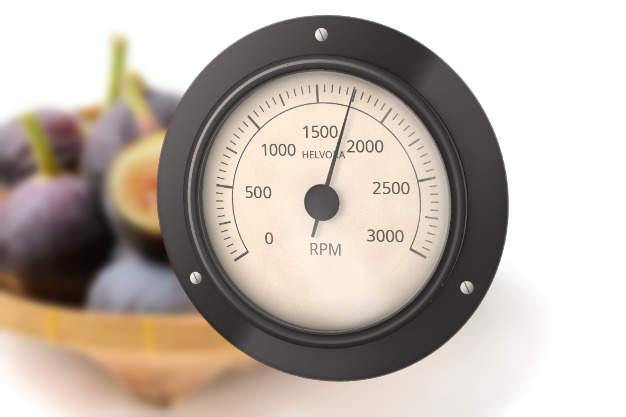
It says 1750 rpm
